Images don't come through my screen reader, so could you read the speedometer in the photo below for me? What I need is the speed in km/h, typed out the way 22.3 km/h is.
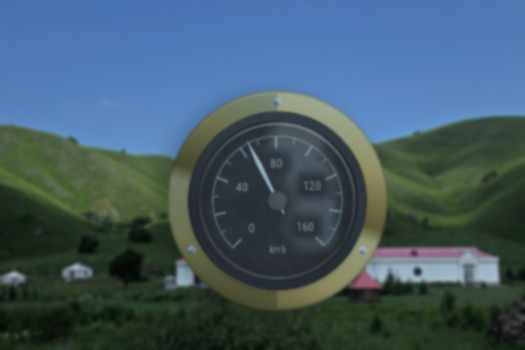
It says 65 km/h
